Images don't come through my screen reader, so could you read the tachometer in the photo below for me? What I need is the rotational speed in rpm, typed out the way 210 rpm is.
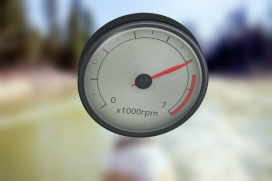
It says 5000 rpm
